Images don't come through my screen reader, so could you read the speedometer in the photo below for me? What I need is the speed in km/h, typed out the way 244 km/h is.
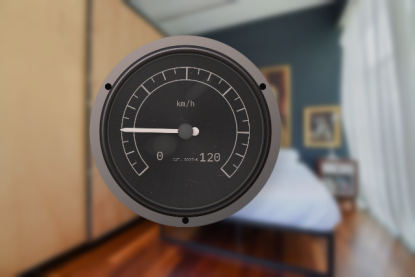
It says 20 km/h
